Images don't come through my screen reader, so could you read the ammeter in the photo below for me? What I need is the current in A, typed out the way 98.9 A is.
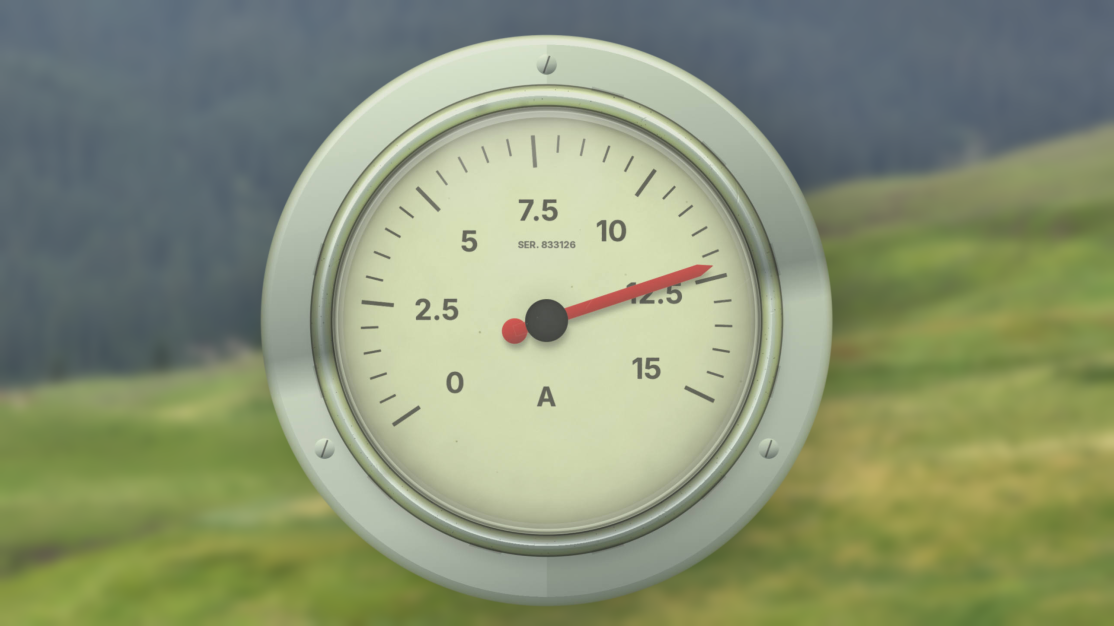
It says 12.25 A
